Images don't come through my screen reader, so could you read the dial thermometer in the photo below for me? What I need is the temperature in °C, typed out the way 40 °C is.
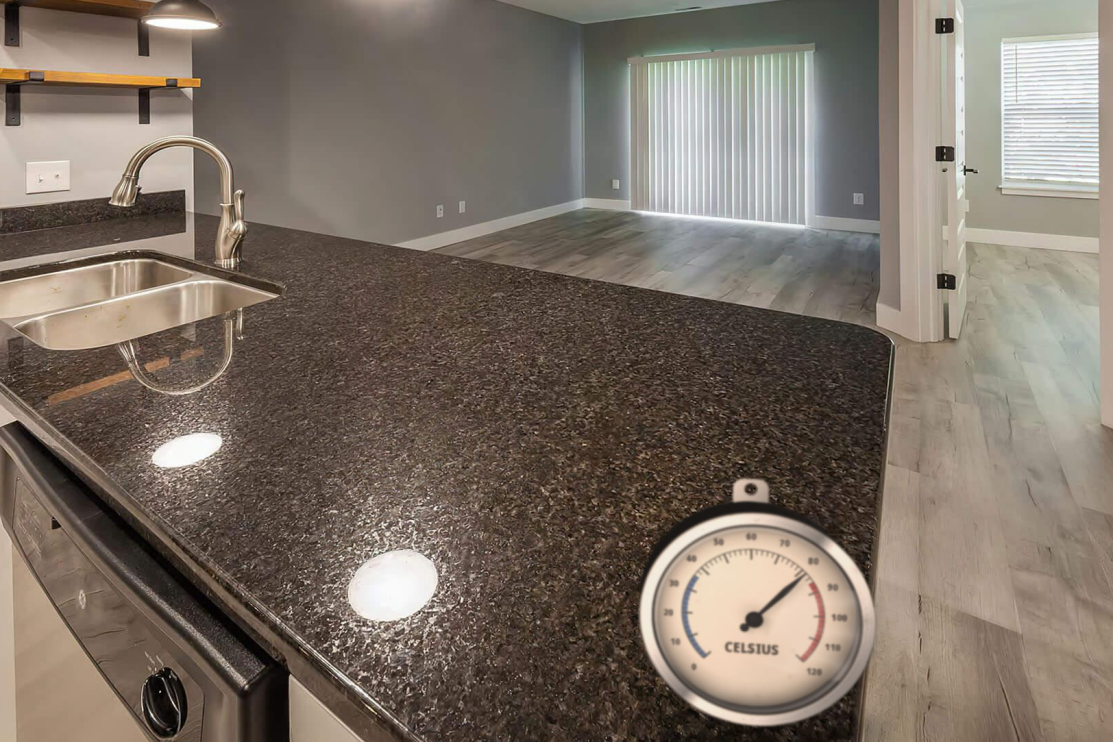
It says 80 °C
